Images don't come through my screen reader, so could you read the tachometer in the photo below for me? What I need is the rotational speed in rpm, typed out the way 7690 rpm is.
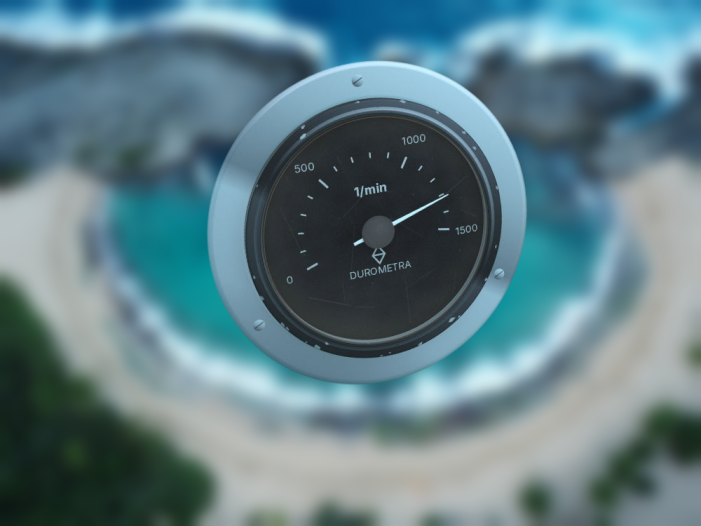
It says 1300 rpm
